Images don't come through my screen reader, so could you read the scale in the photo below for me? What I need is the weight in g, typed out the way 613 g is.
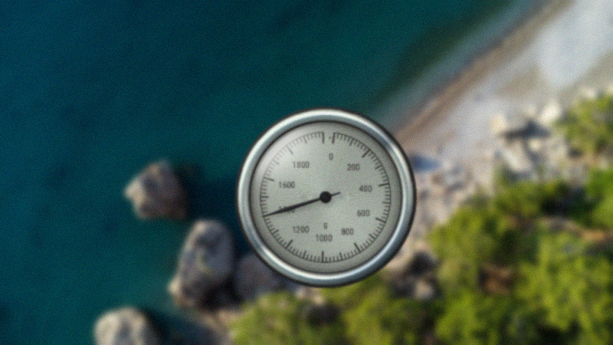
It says 1400 g
